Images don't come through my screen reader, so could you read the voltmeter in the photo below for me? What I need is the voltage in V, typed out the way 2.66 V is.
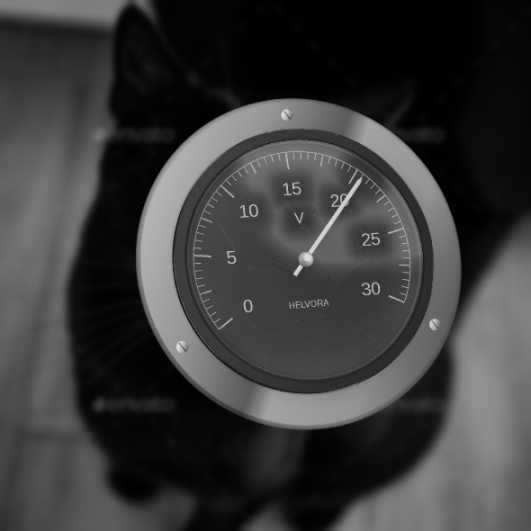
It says 20.5 V
